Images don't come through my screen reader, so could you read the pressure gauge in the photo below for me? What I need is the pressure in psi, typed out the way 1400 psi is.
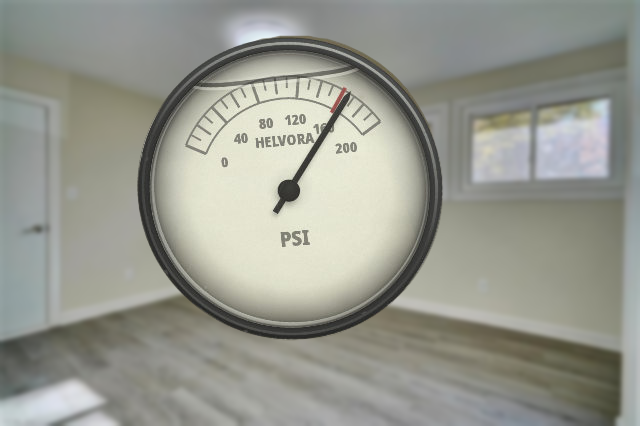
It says 165 psi
